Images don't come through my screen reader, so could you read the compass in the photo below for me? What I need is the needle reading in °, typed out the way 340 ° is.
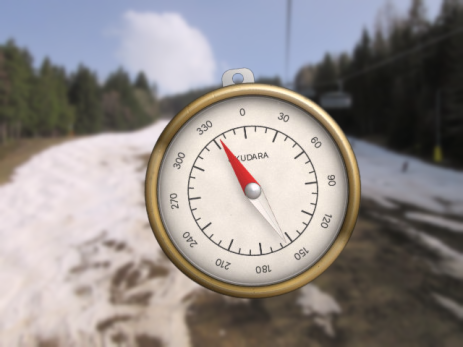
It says 335 °
